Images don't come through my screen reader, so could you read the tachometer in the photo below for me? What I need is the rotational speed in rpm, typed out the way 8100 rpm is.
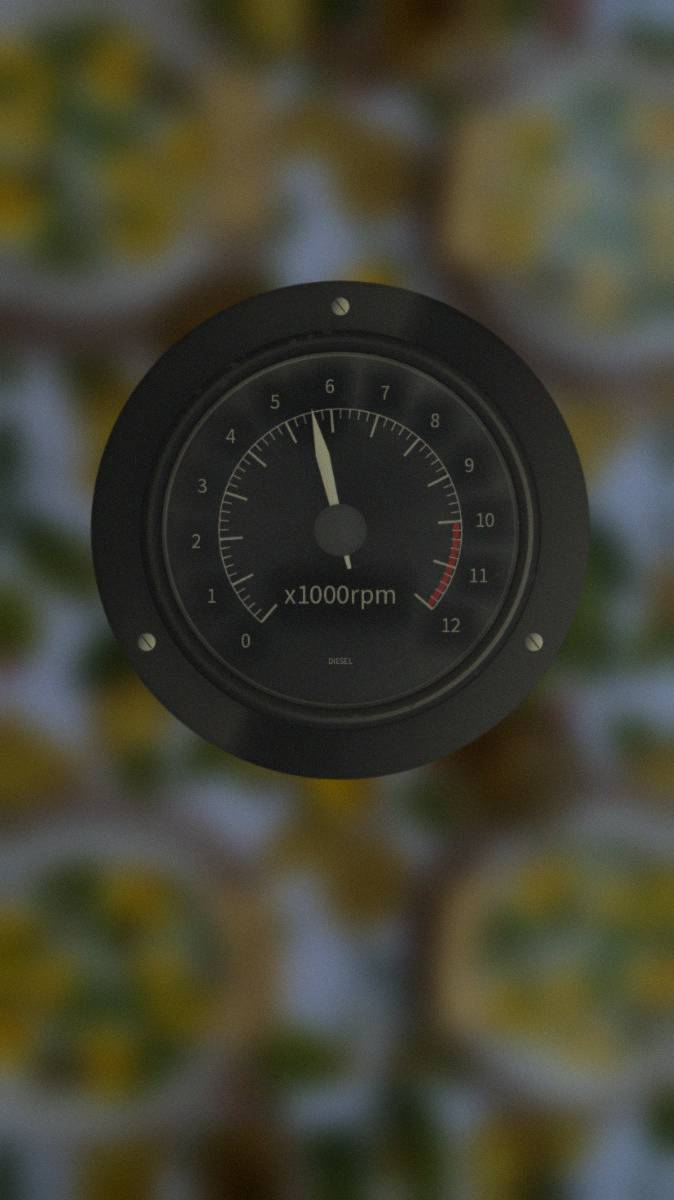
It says 5600 rpm
